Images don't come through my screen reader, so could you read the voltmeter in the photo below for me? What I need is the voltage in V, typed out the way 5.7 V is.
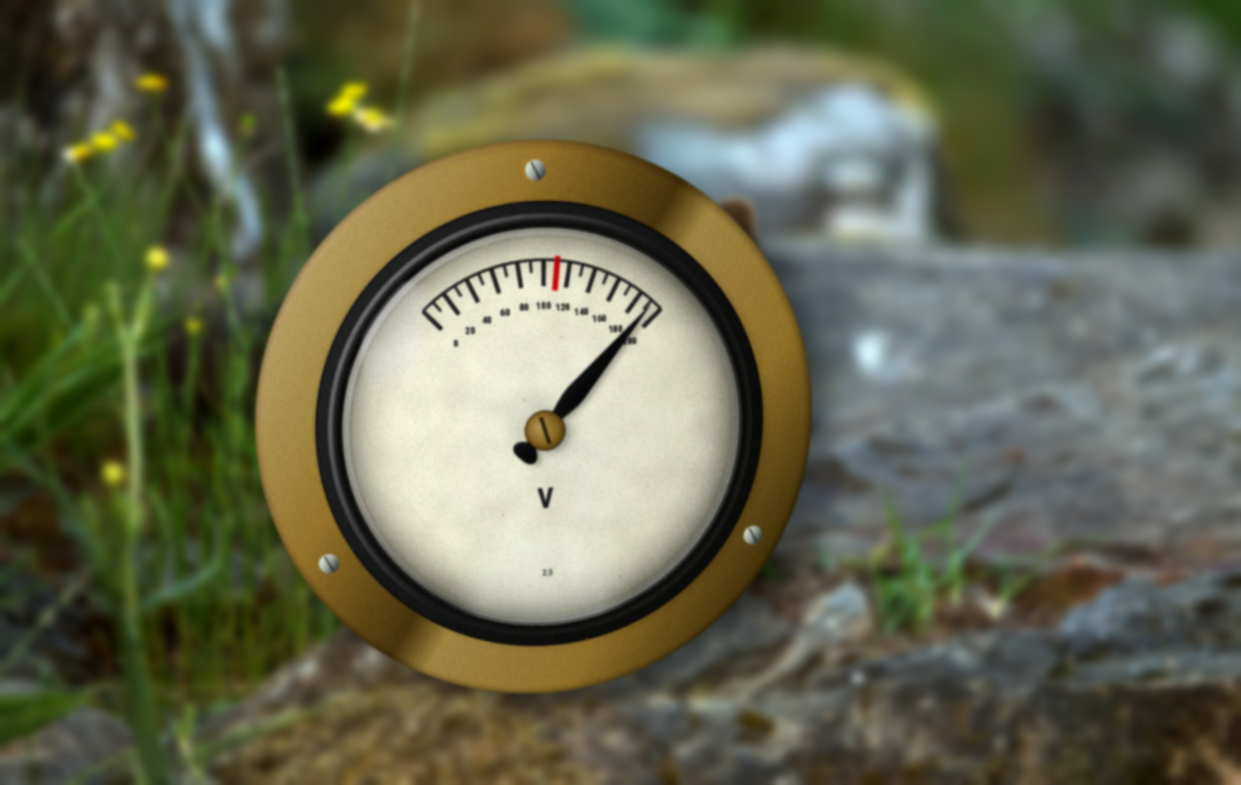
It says 190 V
